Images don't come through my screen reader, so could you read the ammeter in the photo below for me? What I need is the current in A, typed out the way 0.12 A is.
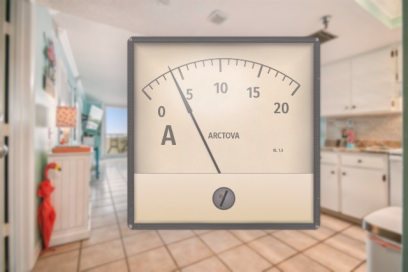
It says 4 A
